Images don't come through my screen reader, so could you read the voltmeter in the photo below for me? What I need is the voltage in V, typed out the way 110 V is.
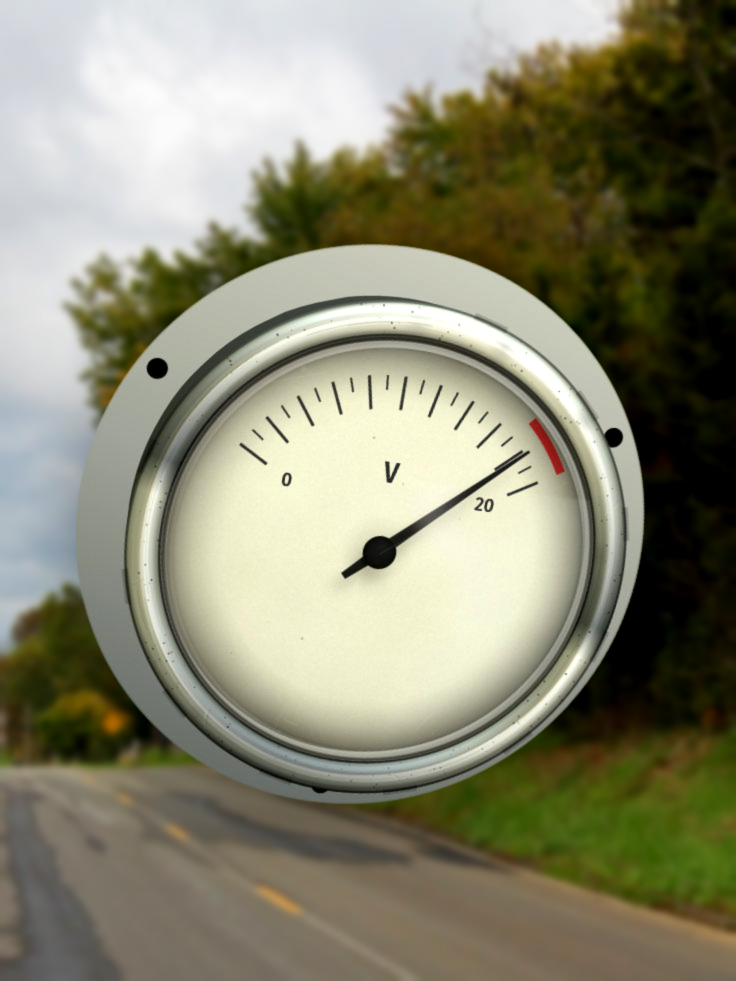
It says 18 V
